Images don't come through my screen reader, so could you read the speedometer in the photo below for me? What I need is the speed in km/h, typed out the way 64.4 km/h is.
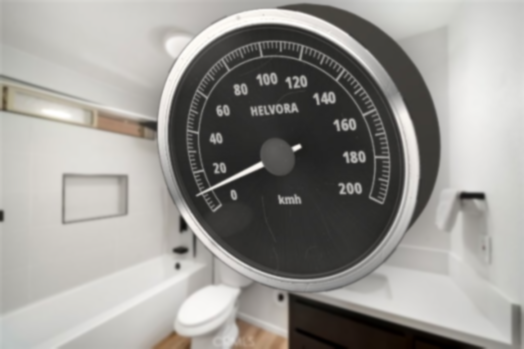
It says 10 km/h
